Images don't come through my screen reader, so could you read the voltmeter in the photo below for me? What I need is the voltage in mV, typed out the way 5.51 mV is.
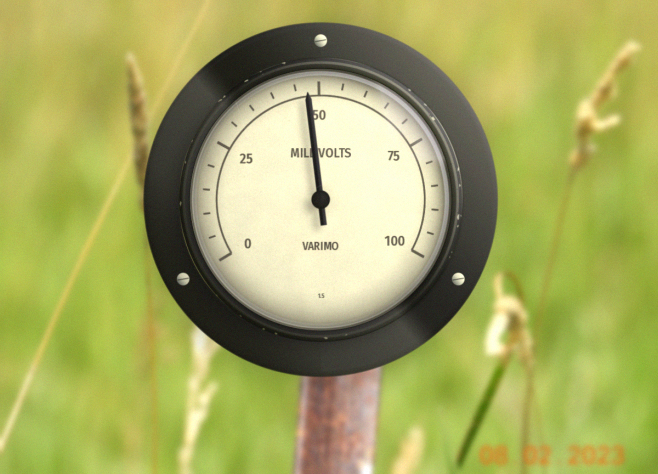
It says 47.5 mV
